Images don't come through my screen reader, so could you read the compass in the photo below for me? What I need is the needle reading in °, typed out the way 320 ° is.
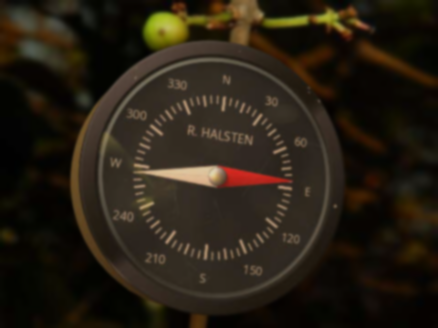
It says 85 °
